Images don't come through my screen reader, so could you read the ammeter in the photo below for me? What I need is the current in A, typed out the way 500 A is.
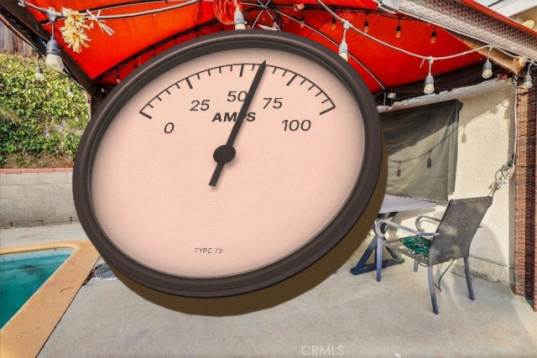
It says 60 A
